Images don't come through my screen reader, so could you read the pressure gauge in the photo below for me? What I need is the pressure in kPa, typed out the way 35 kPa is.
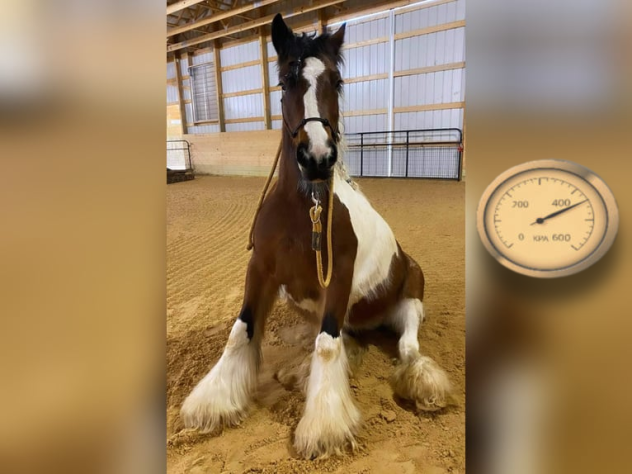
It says 440 kPa
